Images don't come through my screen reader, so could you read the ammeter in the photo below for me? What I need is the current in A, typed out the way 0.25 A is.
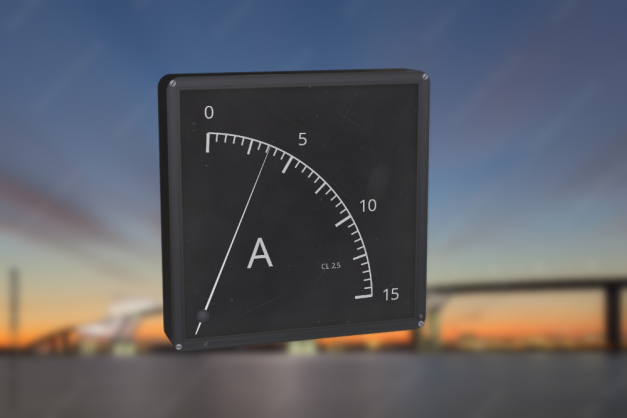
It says 3.5 A
